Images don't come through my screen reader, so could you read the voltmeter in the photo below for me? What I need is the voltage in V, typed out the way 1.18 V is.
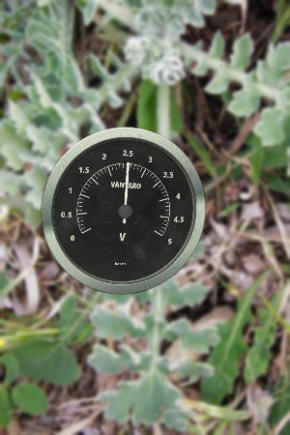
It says 2.5 V
